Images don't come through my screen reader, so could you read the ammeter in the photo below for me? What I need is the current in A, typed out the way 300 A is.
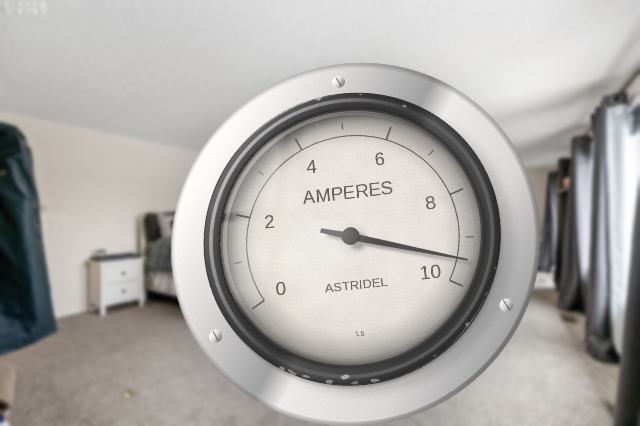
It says 9.5 A
